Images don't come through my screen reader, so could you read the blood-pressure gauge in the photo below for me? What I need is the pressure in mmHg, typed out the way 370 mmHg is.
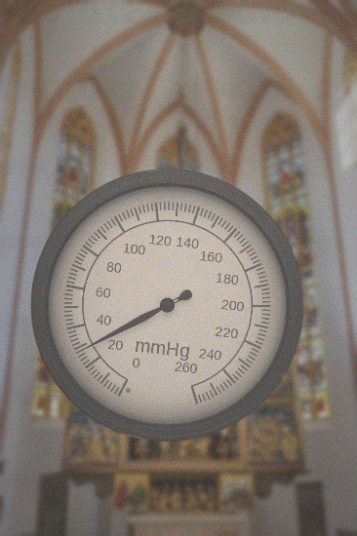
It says 28 mmHg
